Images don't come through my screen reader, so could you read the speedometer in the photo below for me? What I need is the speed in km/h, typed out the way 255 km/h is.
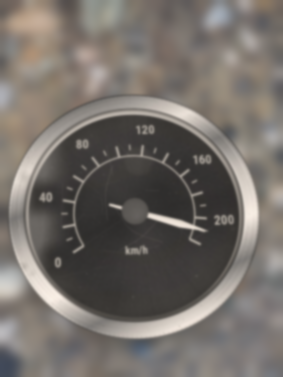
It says 210 km/h
